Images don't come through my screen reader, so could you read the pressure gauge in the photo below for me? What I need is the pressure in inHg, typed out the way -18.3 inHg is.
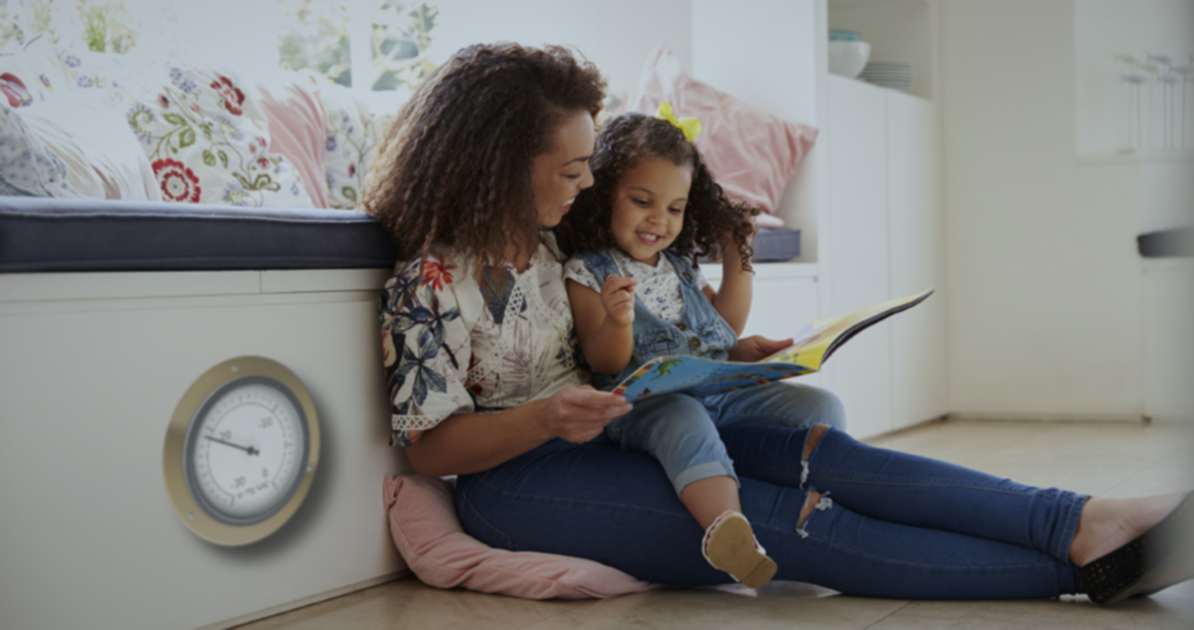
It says -21 inHg
